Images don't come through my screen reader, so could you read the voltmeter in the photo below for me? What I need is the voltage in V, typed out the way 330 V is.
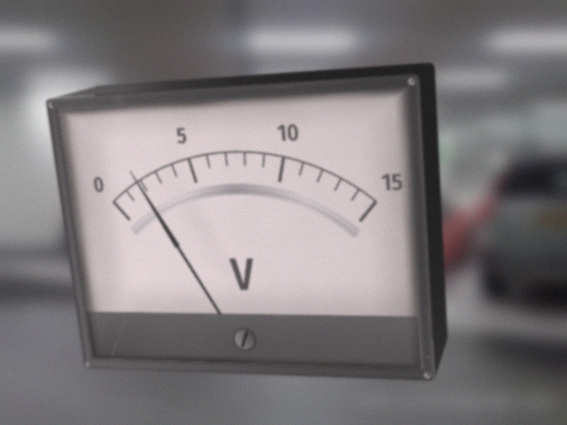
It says 2 V
